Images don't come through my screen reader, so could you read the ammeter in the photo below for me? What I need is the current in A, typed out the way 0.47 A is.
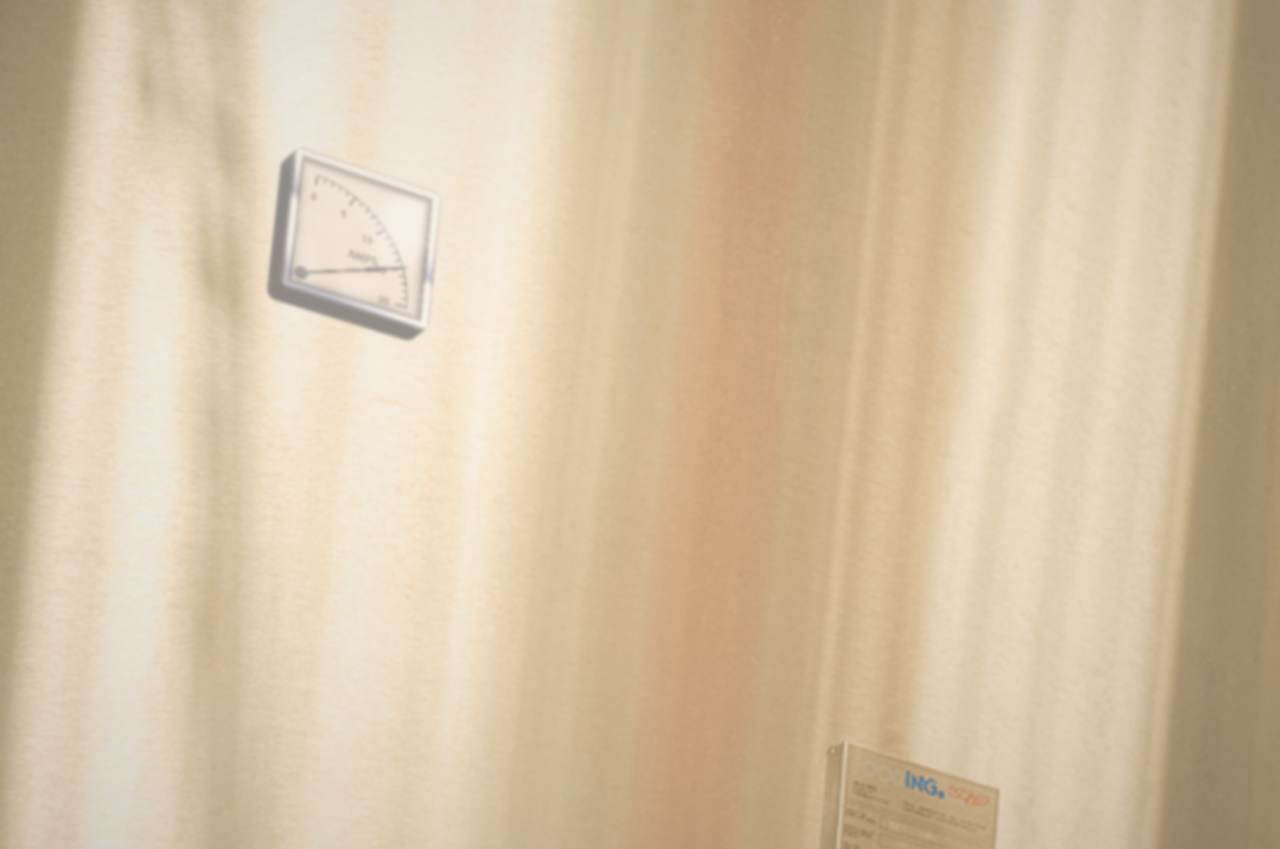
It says 15 A
